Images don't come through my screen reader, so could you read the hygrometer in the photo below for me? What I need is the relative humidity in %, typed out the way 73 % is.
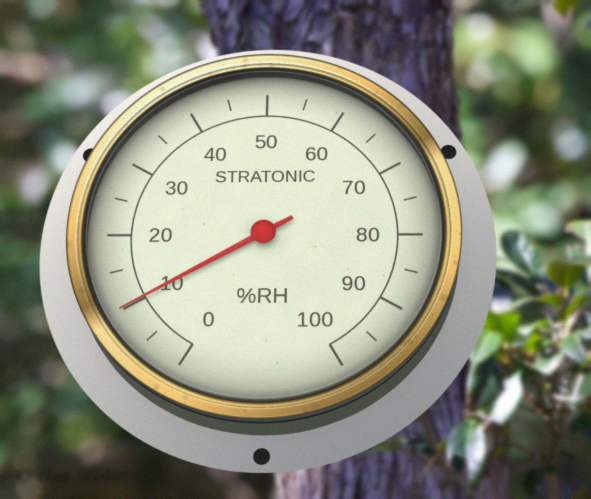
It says 10 %
